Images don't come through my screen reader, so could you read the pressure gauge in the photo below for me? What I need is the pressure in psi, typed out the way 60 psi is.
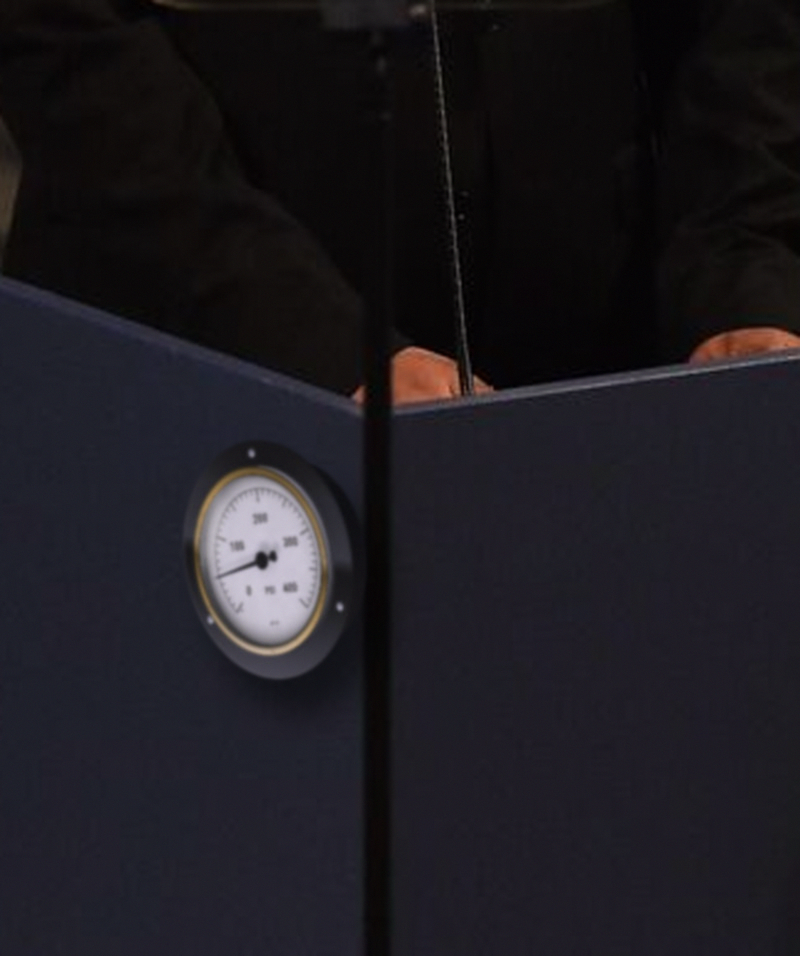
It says 50 psi
